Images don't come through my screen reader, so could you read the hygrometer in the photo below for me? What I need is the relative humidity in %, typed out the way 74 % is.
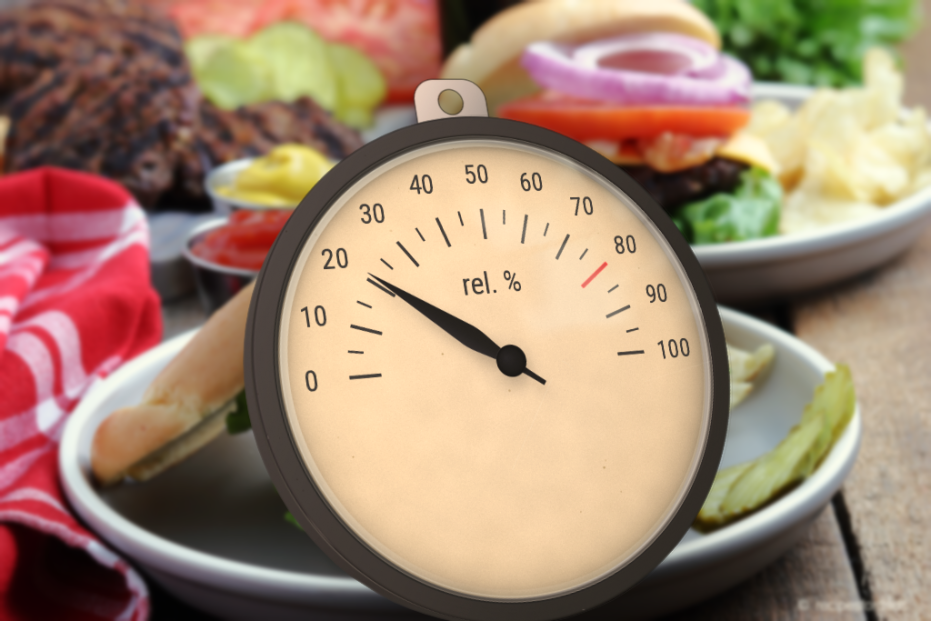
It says 20 %
